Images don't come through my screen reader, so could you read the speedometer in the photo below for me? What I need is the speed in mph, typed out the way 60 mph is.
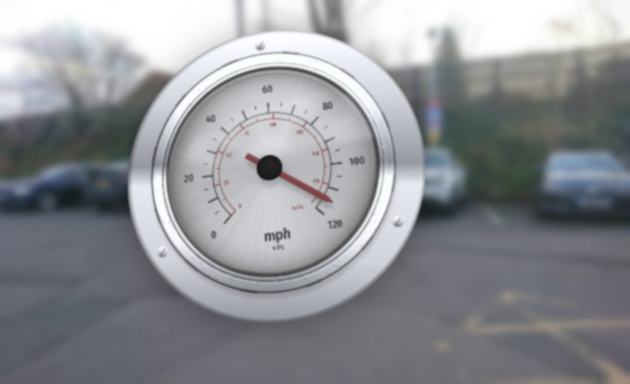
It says 115 mph
